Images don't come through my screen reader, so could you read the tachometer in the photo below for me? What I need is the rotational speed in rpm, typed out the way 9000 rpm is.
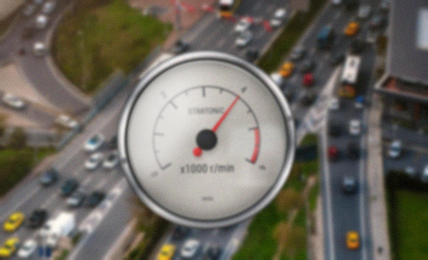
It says 4000 rpm
